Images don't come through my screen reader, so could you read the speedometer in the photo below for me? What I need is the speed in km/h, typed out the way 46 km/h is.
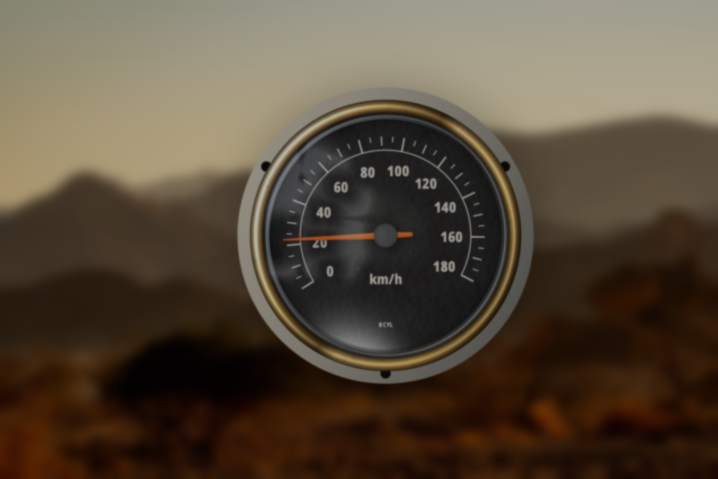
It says 22.5 km/h
